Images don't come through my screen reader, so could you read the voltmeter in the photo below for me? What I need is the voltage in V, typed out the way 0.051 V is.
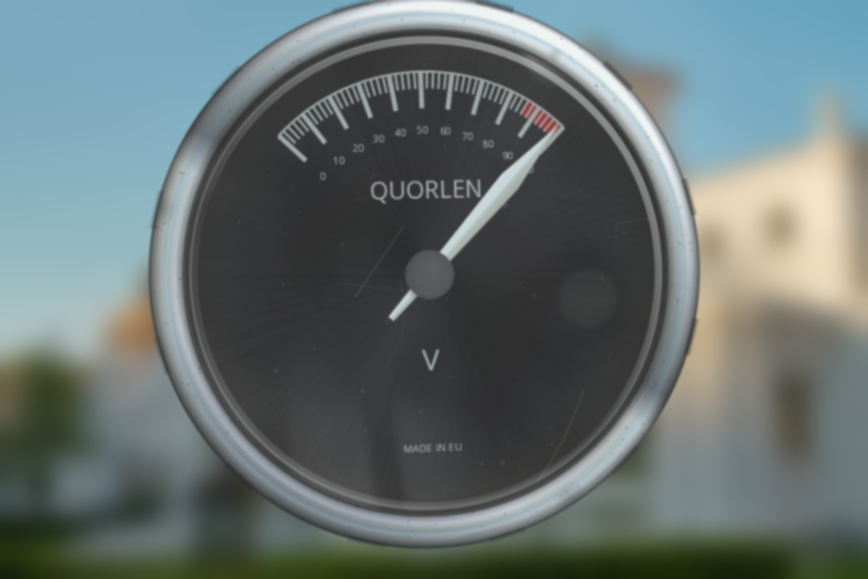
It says 98 V
